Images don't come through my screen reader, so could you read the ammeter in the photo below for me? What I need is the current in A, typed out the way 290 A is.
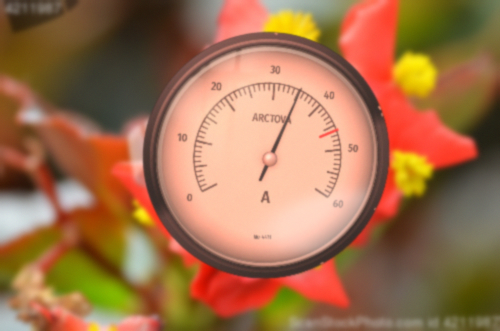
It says 35 A
